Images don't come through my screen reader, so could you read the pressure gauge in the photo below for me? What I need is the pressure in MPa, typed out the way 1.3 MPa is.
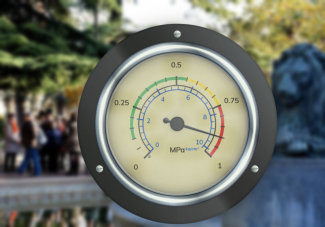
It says 0.9 MPa
